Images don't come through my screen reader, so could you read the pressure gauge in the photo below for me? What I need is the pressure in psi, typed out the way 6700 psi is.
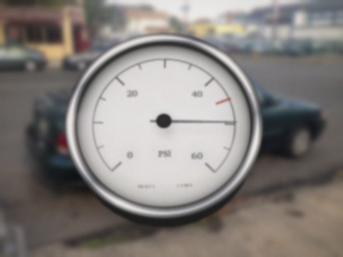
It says 50 psi
